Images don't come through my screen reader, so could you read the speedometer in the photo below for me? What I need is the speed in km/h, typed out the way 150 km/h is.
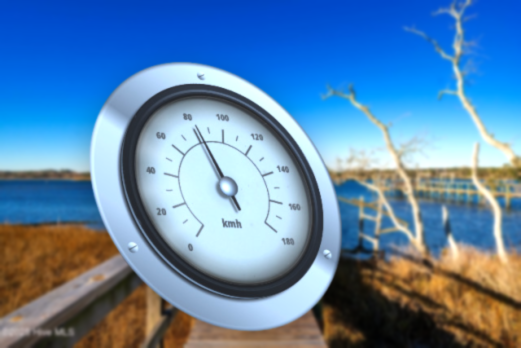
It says 80 km/h
